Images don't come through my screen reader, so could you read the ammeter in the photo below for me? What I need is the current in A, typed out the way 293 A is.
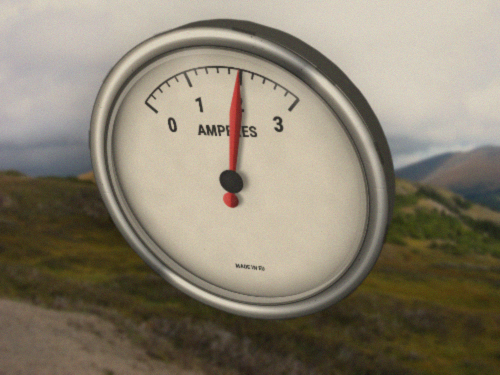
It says 2 A
